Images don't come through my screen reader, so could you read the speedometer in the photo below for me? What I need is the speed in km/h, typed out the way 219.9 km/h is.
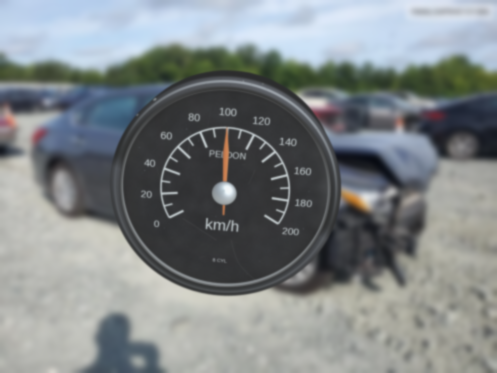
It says 100 km/h
